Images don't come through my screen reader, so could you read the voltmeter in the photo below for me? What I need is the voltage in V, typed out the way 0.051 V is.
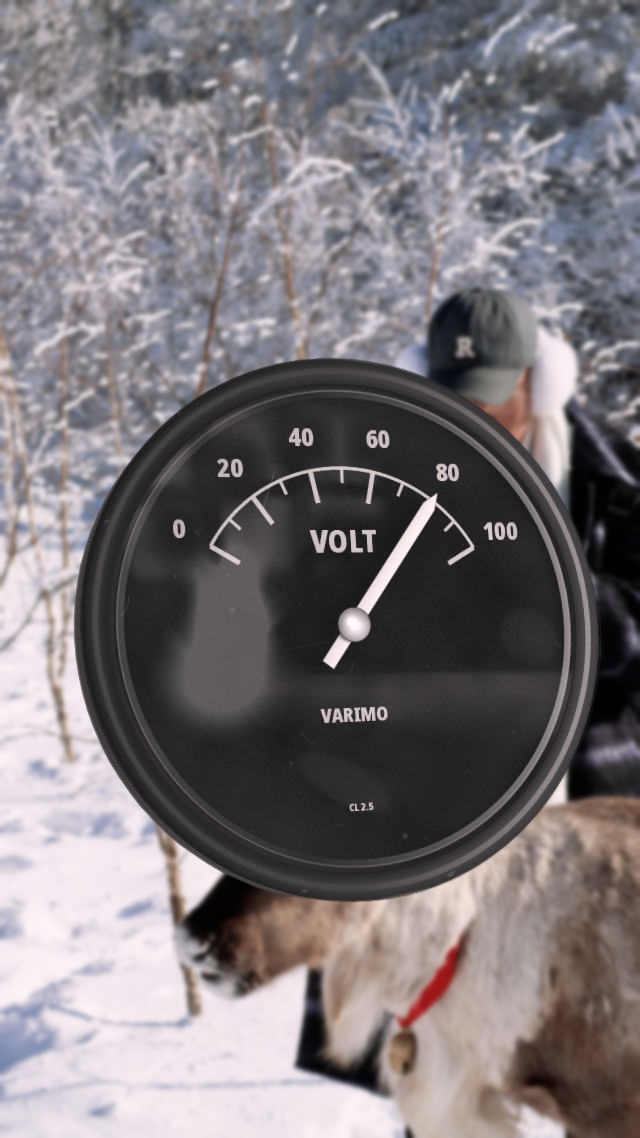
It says 80 V
